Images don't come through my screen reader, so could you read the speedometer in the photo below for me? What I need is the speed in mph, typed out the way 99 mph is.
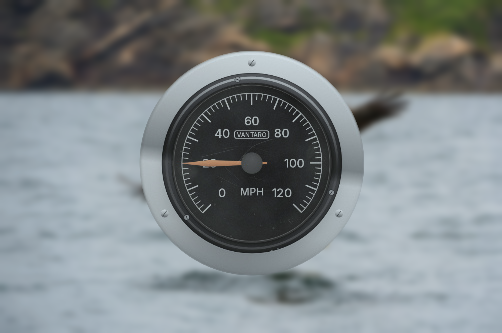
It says 20 mph
